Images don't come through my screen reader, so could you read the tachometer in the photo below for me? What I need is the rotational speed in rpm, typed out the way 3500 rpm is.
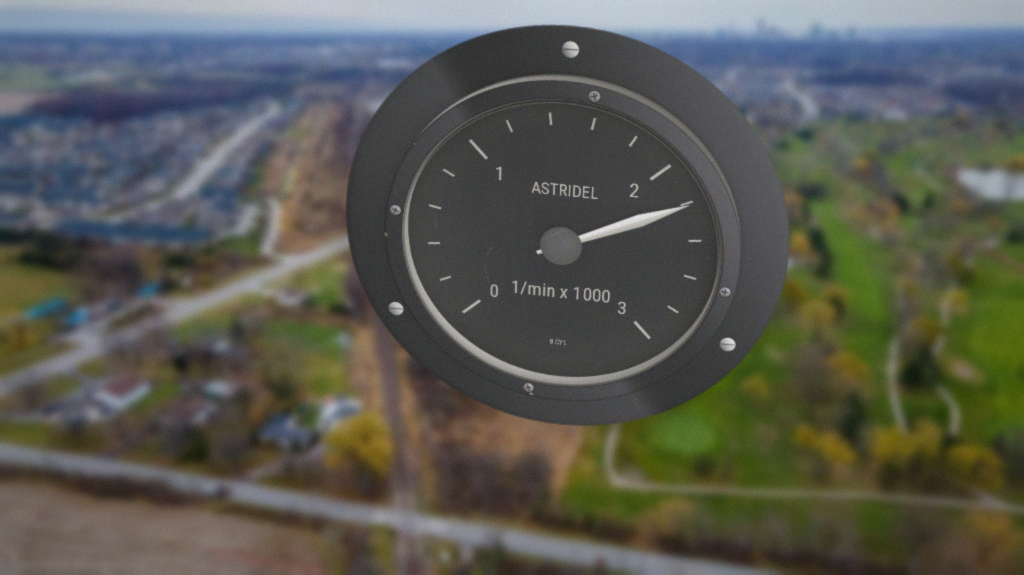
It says 2200 rpm
